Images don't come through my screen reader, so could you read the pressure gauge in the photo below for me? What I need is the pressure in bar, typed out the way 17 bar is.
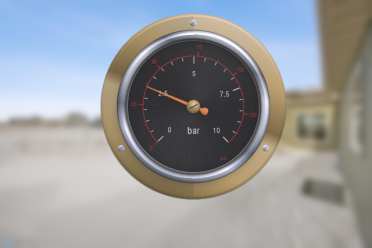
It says 2.5 bar
